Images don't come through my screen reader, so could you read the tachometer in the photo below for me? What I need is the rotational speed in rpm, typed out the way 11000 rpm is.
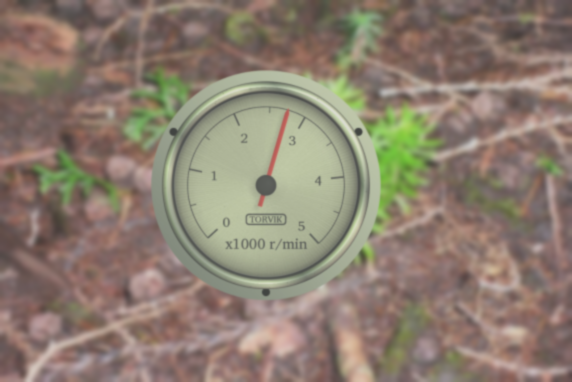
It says 2750 rpm
